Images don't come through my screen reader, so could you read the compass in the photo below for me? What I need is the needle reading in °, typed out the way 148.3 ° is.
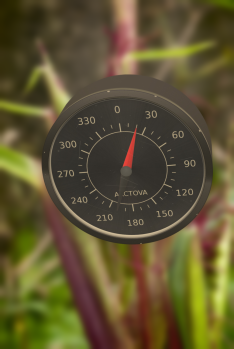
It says 20 °
